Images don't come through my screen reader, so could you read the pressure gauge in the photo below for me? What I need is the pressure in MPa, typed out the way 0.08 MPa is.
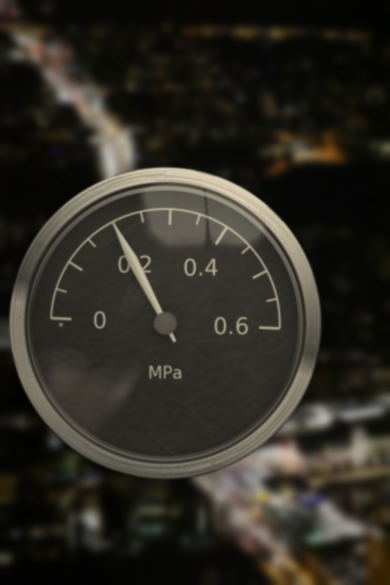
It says 0.2 MPa
